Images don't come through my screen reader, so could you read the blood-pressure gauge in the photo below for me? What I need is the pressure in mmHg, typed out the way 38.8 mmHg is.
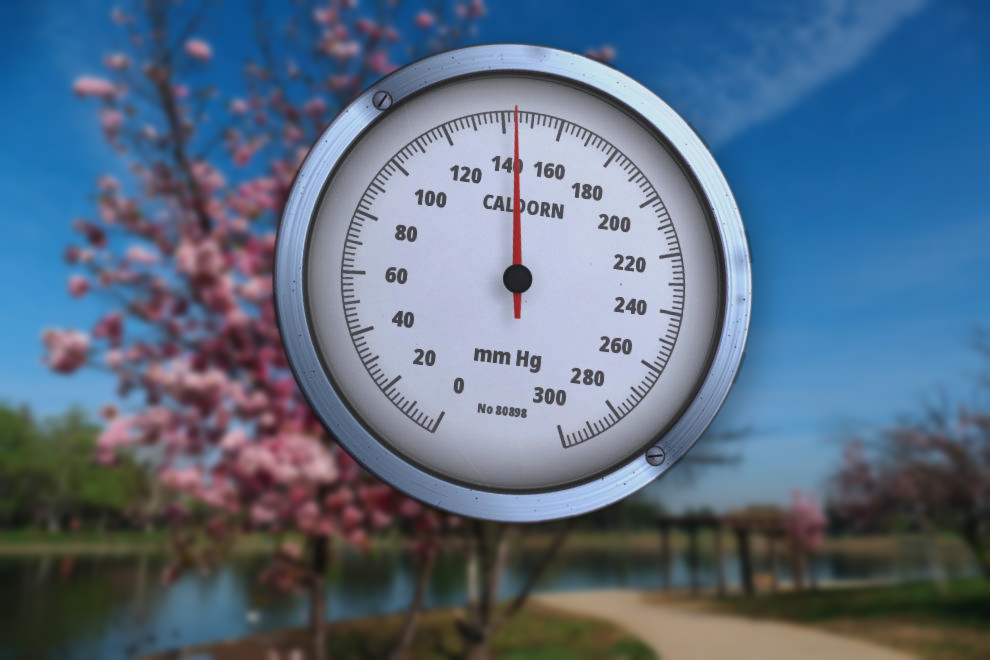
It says 144 mmHg
